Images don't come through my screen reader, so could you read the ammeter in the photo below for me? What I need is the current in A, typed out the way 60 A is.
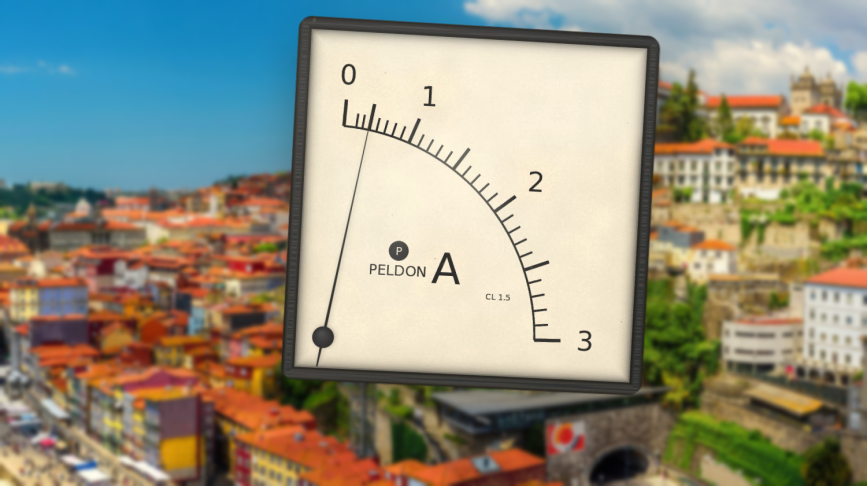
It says 0.5 A
